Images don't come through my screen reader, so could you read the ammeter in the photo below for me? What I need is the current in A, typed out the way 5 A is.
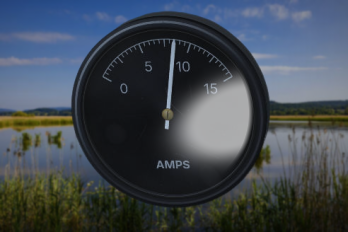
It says 8.5 A
